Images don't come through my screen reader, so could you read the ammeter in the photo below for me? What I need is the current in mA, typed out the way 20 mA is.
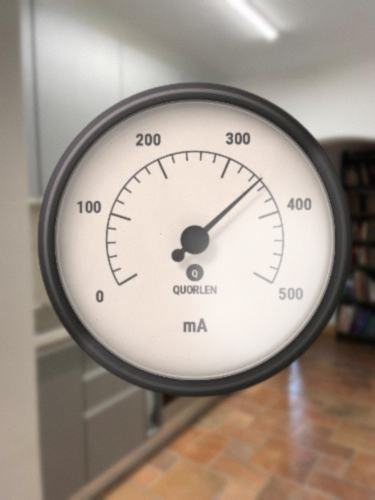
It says 350 mA
